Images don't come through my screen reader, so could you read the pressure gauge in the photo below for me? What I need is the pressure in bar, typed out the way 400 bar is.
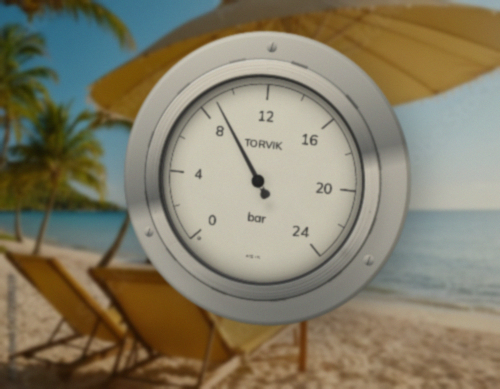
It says 9 bar
